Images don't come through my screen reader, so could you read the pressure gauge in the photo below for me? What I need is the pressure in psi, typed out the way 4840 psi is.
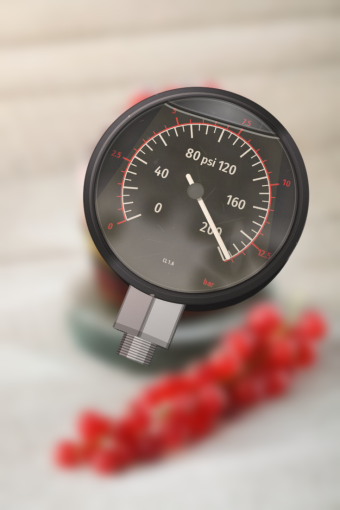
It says 197.5 psi
